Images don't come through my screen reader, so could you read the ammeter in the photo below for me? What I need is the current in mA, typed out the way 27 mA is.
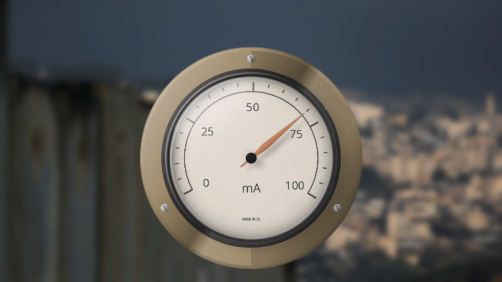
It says 70 mA
